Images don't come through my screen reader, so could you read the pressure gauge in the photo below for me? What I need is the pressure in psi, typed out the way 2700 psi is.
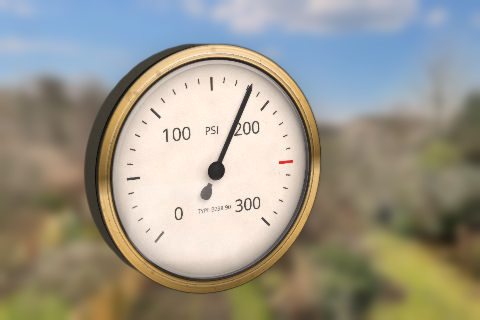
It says 180 psi
